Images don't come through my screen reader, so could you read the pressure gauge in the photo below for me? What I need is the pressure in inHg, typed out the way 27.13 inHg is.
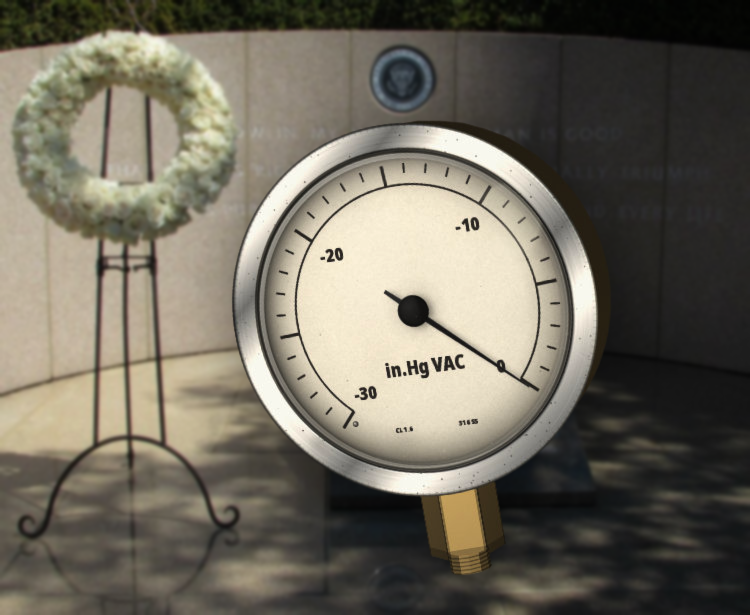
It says 0 inHg
